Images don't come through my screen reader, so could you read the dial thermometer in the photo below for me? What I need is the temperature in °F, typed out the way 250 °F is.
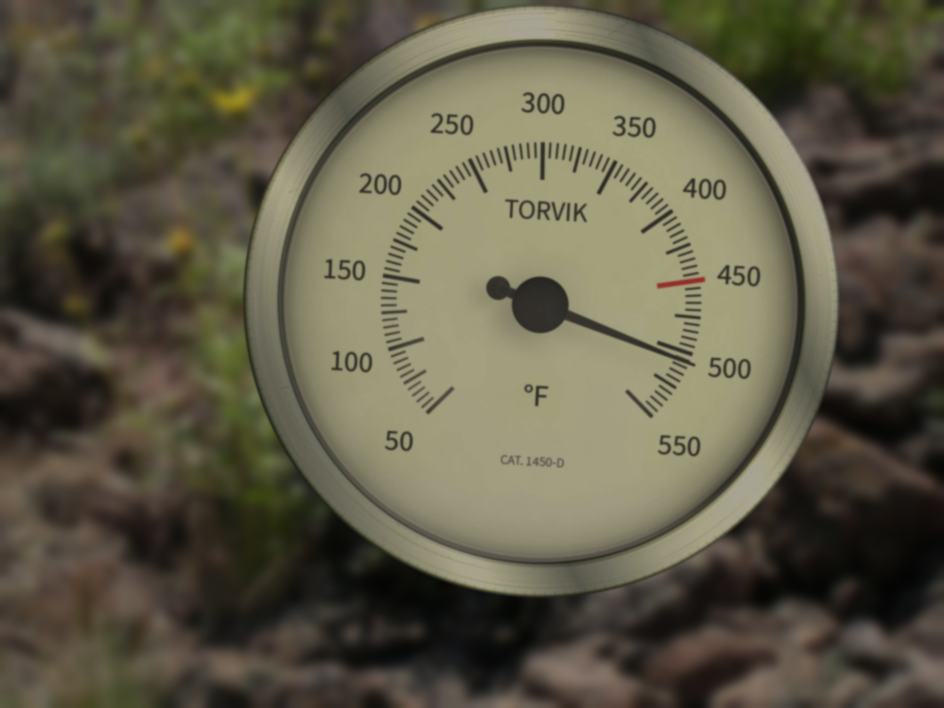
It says 505 °F
